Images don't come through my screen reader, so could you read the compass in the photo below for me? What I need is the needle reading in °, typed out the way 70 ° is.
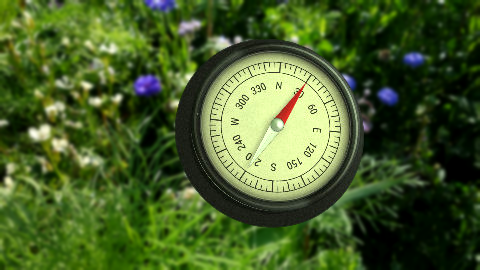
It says 30 °
